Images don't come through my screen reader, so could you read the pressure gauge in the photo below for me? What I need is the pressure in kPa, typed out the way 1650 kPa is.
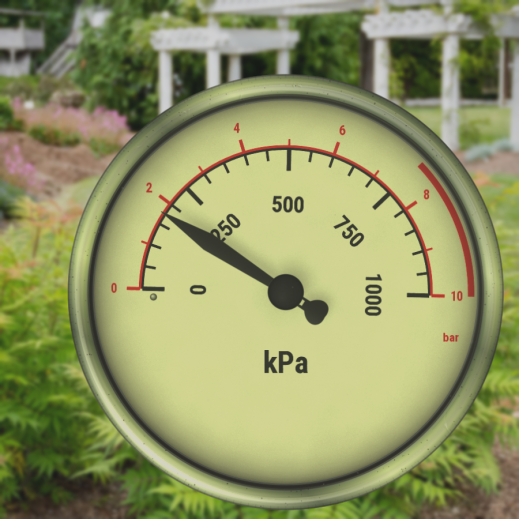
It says 175 kPa
